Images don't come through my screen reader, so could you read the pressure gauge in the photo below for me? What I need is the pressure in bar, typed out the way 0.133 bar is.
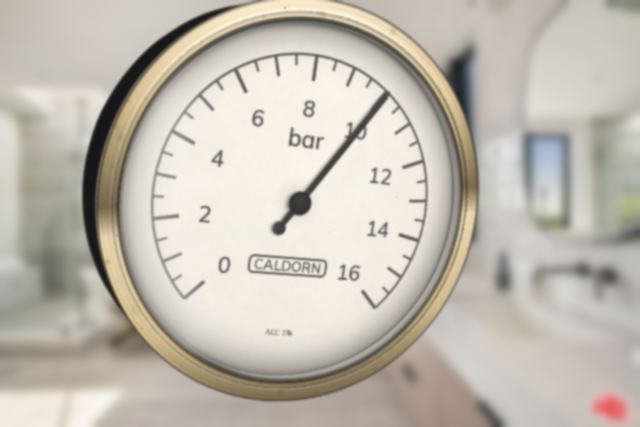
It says 10 bar
